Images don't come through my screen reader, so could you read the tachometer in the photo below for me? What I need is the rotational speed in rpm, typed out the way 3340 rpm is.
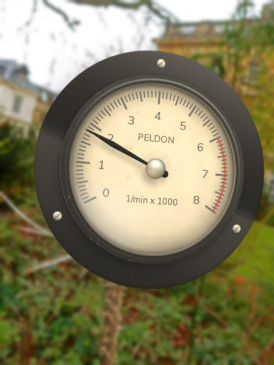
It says 1800 rpm
